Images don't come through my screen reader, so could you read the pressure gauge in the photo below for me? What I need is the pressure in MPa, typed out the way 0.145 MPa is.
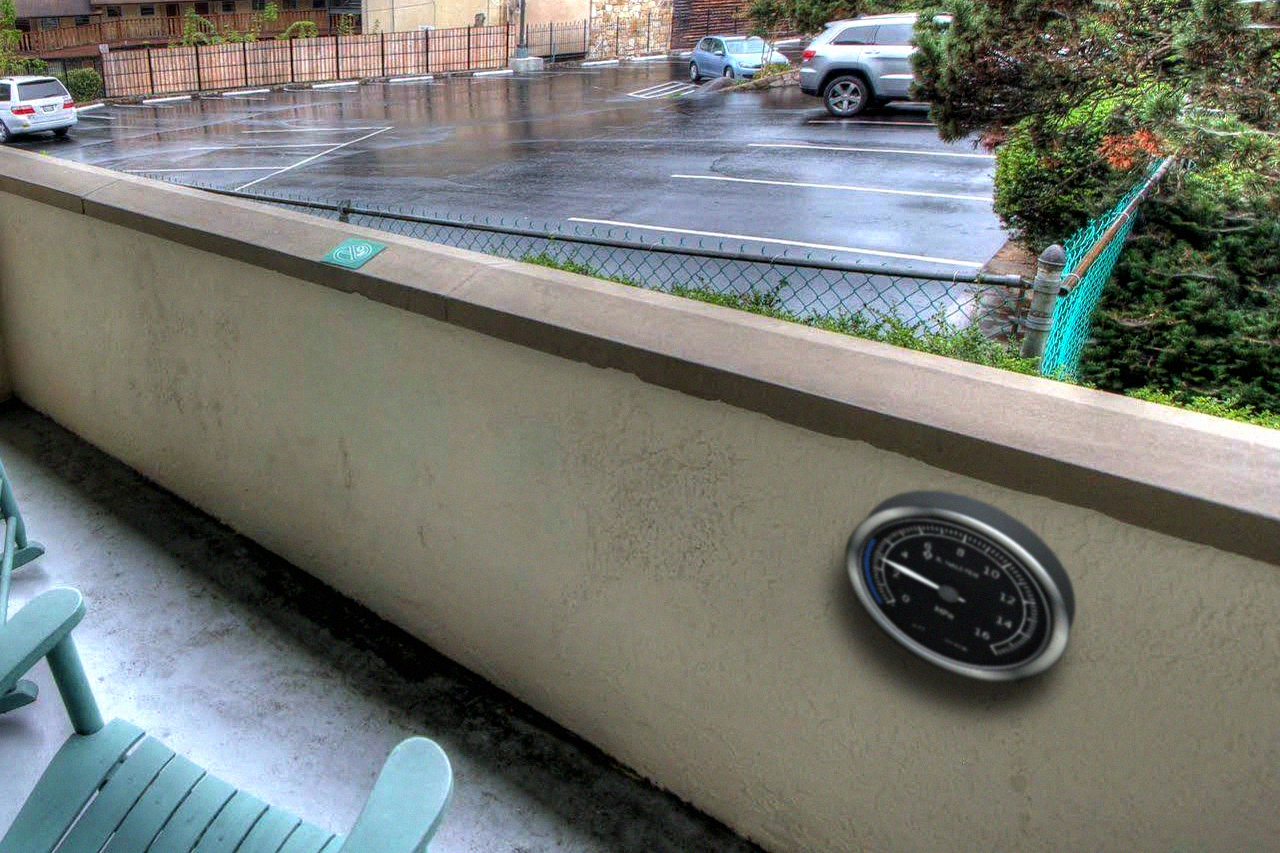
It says 3 MPa
